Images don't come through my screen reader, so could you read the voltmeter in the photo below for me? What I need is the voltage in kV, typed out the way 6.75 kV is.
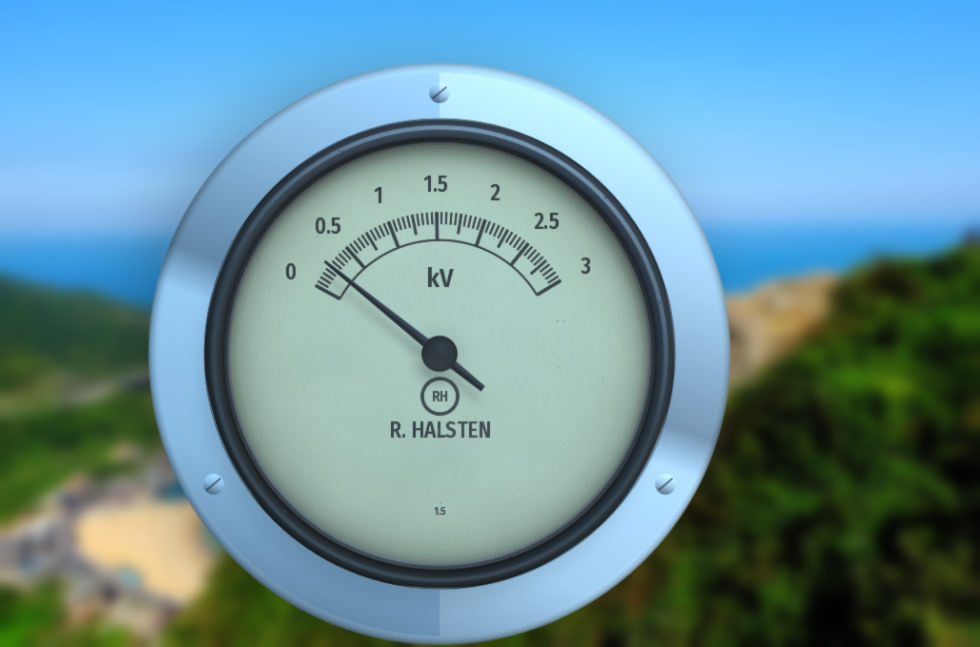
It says 0.25 kV
